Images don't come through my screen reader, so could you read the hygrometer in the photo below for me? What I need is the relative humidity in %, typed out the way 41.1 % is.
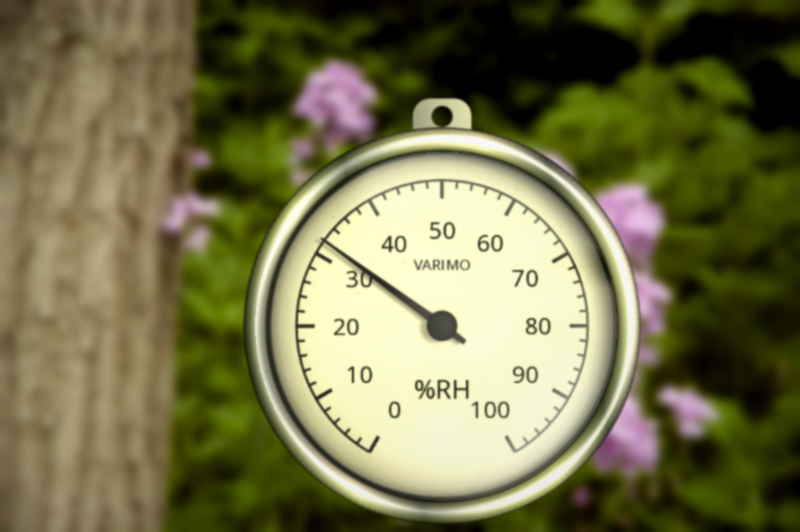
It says 32 %
